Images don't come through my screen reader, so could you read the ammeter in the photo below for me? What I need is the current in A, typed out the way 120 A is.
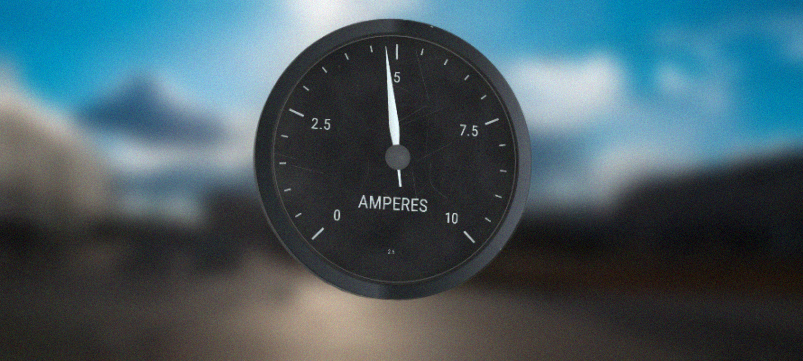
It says 4.75 A
